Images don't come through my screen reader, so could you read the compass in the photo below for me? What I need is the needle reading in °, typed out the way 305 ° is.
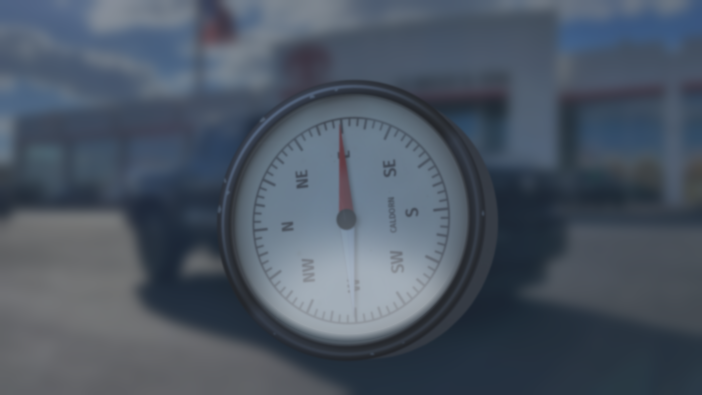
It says 90 °
